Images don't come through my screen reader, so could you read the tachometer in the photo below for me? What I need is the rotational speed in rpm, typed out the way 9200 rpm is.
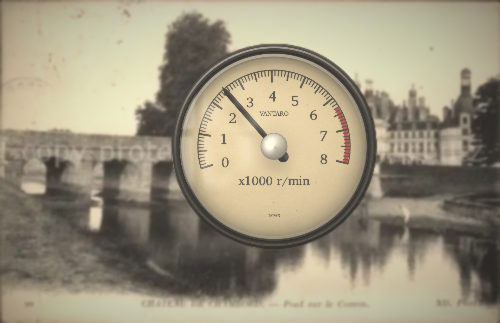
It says 2500 rpm
